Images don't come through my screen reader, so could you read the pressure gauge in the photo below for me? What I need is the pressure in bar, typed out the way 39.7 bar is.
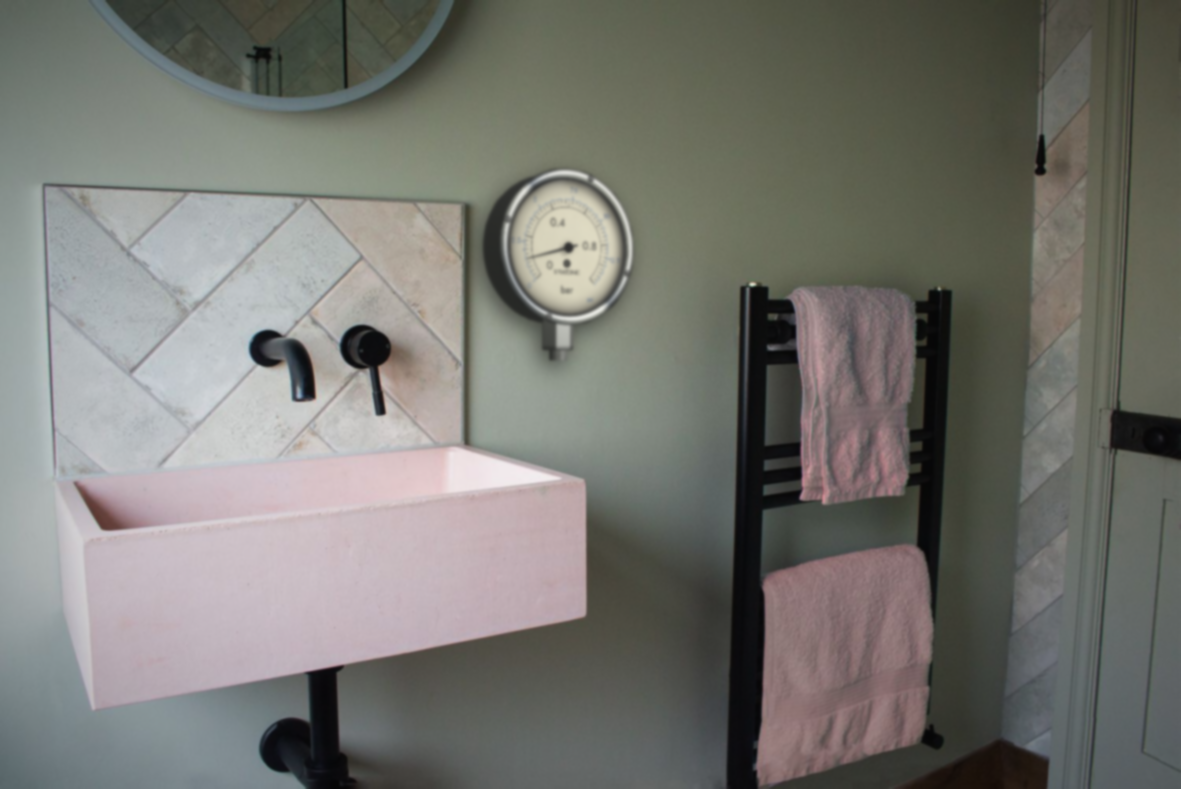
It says 0.1 bar
